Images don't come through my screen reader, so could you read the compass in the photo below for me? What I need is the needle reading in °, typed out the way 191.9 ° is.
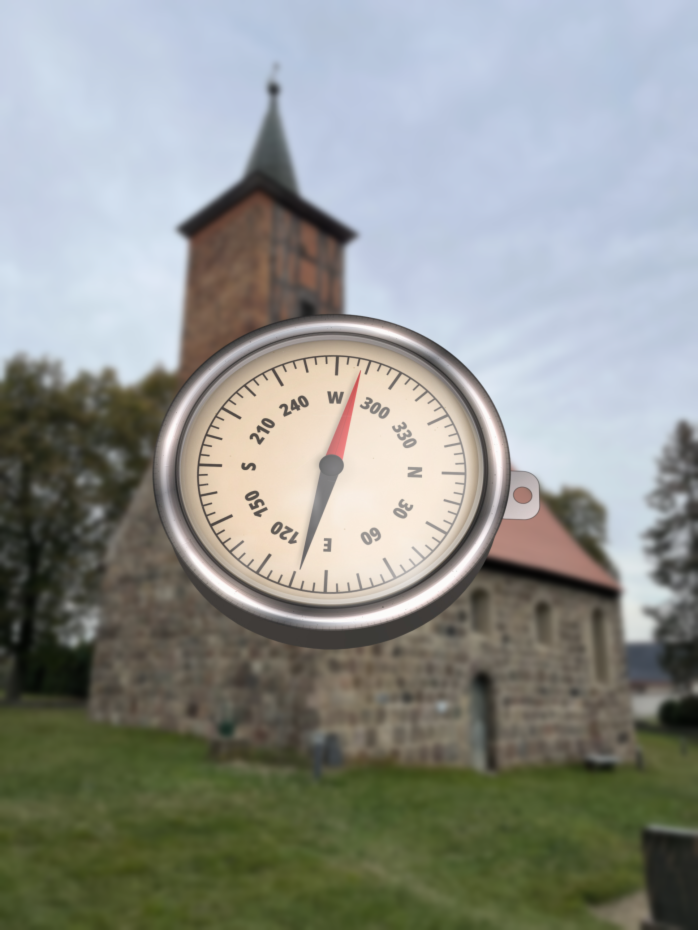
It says 282.5 °
